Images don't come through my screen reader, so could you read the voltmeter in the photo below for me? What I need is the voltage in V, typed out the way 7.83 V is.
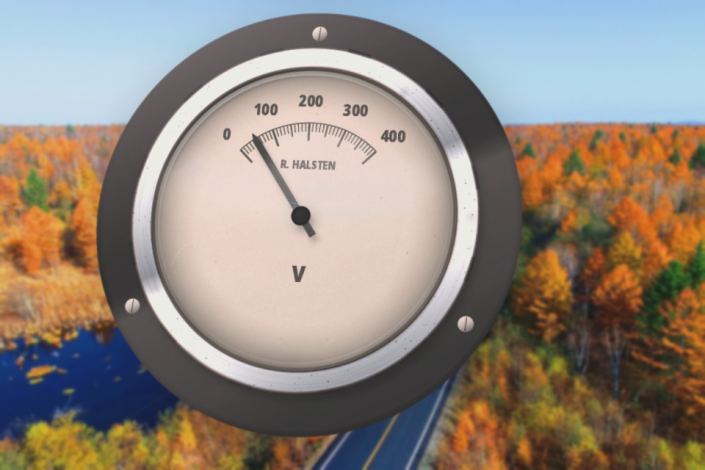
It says 50 V
